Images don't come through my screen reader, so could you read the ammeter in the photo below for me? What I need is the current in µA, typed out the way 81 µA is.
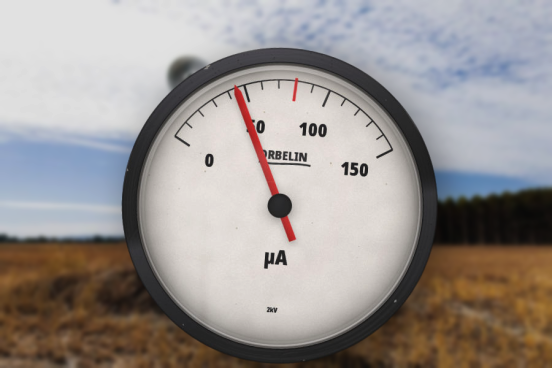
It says 45 µA
